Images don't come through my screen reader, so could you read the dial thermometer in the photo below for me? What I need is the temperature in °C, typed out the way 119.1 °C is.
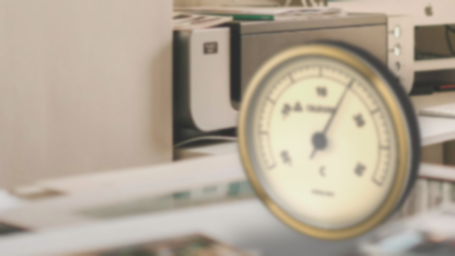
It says 20 °C
